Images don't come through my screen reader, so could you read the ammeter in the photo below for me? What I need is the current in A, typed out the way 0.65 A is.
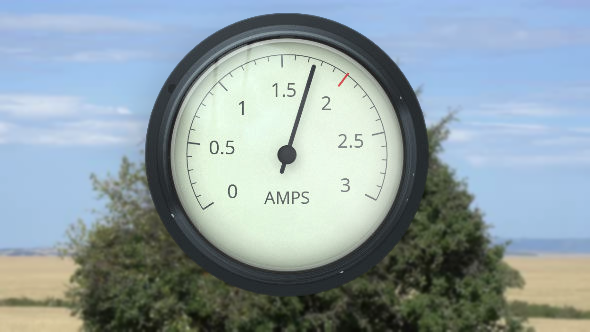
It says 1.75 A
